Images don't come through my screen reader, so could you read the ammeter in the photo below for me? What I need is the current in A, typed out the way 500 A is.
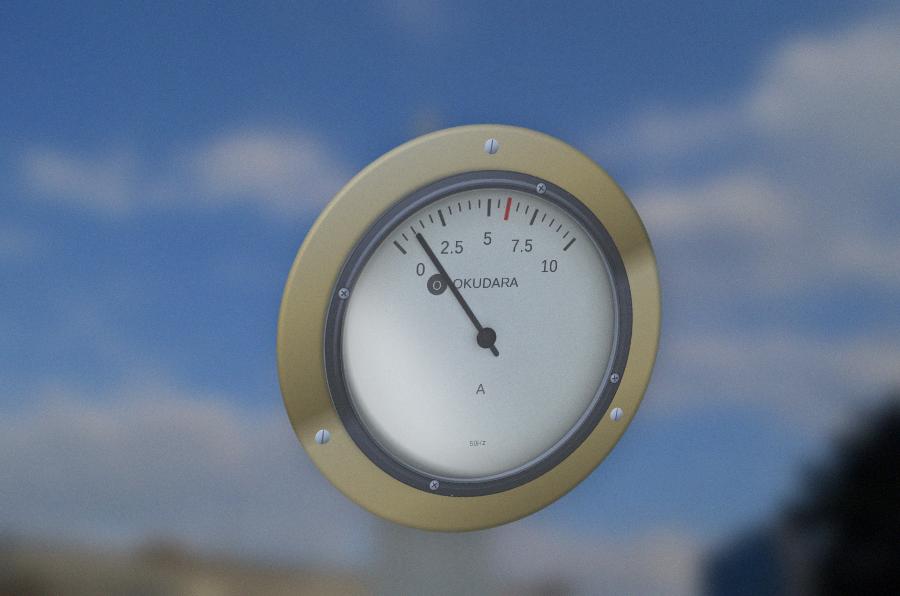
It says 1 A
